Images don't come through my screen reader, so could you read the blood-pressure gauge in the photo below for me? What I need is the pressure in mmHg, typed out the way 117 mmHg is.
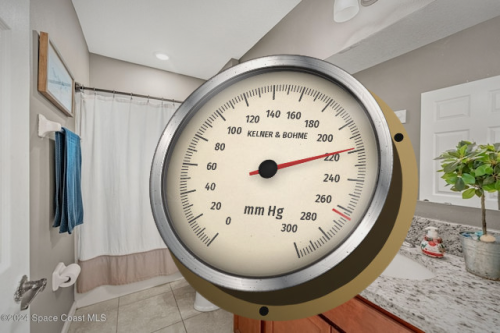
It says 220 mmHg
